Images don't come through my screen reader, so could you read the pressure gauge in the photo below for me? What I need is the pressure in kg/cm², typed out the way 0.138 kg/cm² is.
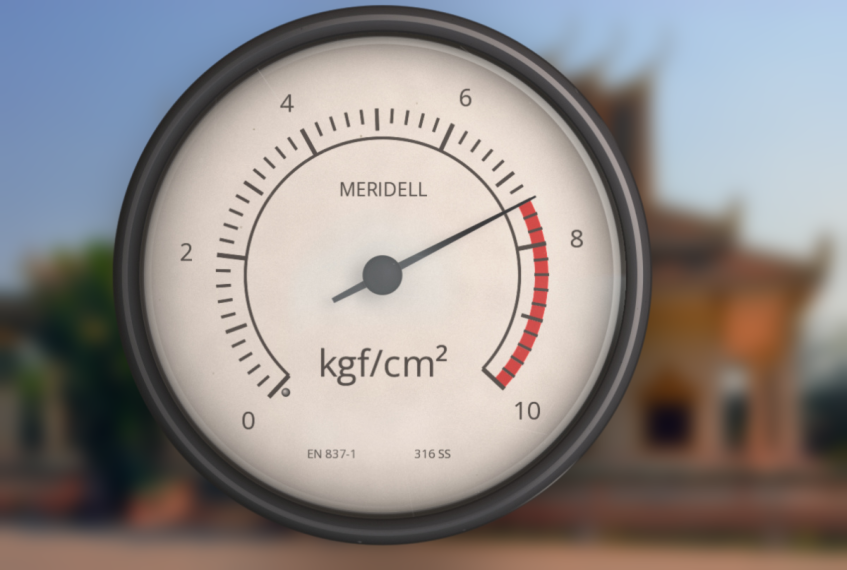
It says 7.4 kg/cm²
